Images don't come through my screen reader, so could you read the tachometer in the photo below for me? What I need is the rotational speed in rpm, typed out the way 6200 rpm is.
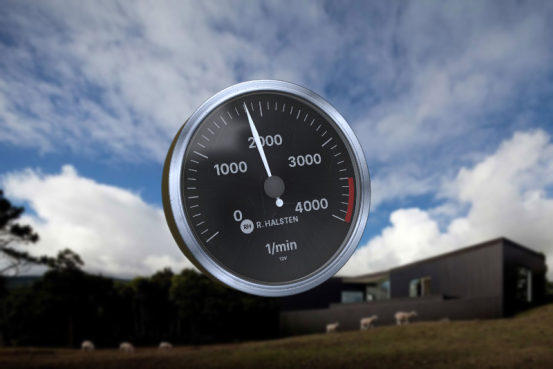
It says 1800 rpm
